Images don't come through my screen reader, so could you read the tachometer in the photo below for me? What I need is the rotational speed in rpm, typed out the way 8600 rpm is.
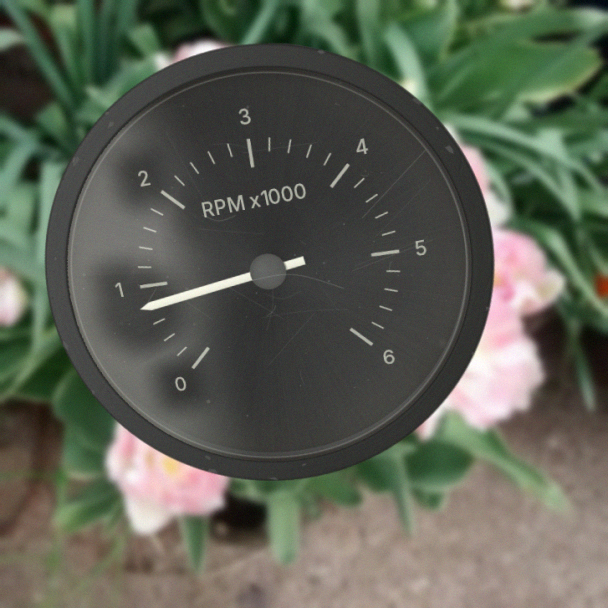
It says 800 rpm
